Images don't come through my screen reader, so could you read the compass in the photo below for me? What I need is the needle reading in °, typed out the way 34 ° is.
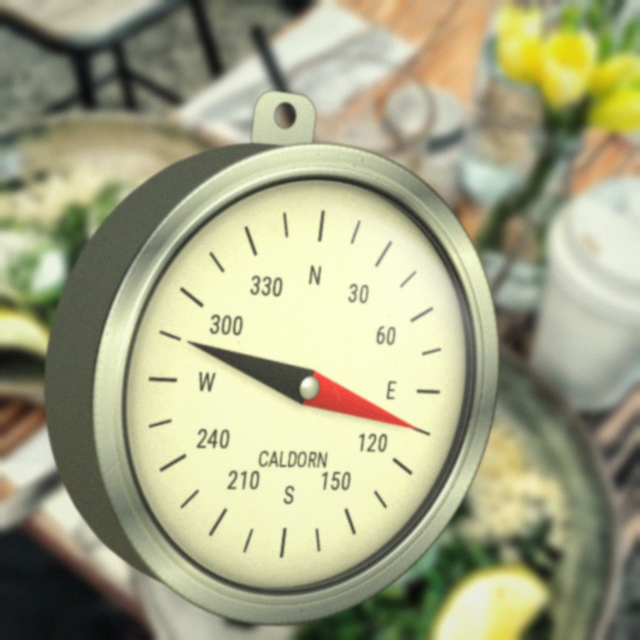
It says 105 °
